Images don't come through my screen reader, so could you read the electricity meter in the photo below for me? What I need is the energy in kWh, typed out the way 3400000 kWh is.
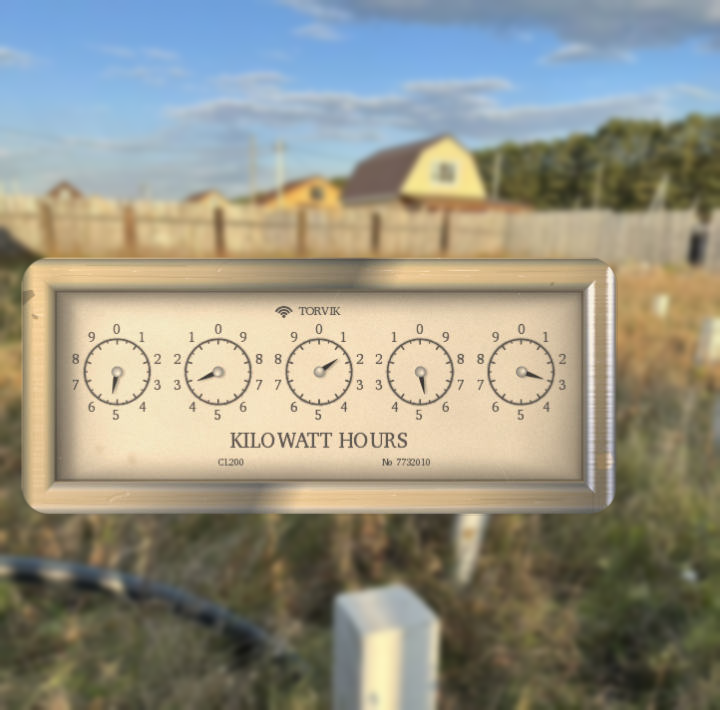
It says 53153 kWh
